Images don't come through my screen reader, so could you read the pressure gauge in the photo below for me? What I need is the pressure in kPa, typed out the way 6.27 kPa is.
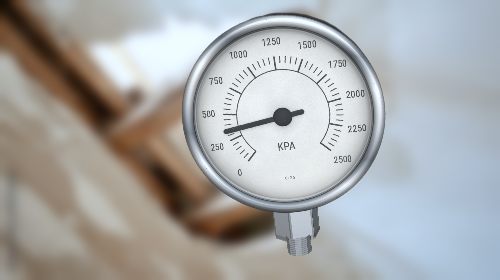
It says 350 kPa
